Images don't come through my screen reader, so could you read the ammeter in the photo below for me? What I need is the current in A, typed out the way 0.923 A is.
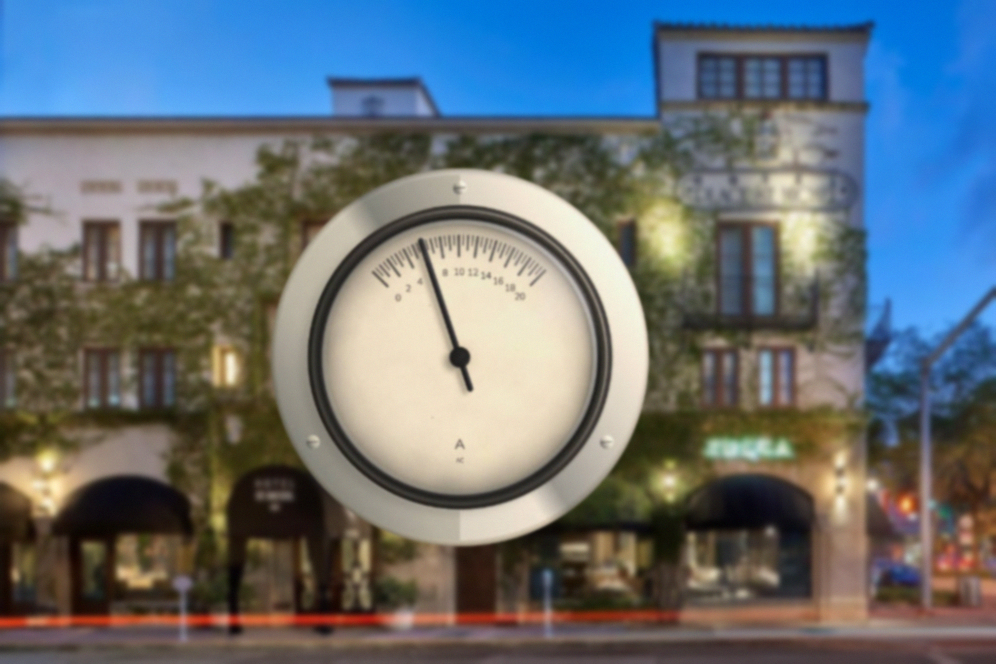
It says 6 A
